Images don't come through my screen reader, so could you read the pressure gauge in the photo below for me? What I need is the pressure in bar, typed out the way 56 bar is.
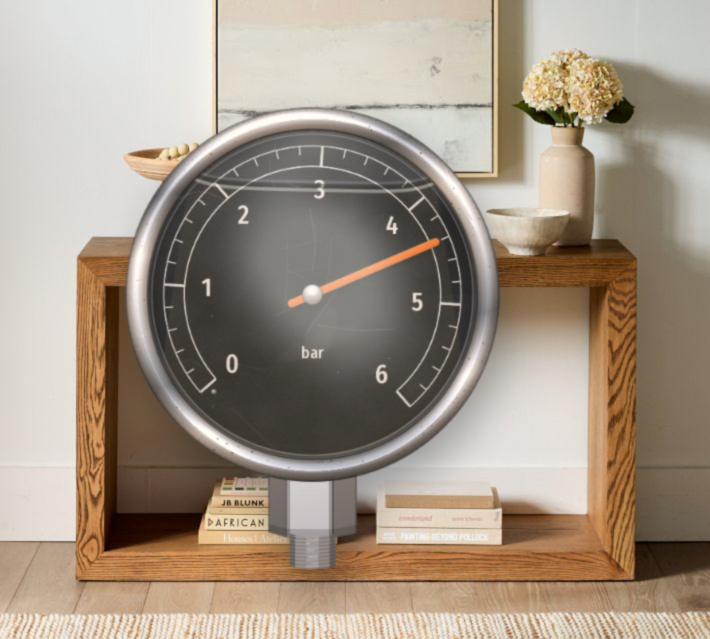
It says 4.4 bar
